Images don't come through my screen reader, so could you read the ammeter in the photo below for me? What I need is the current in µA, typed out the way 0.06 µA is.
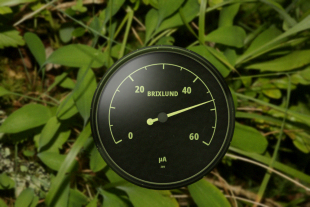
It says 47.5 µA
